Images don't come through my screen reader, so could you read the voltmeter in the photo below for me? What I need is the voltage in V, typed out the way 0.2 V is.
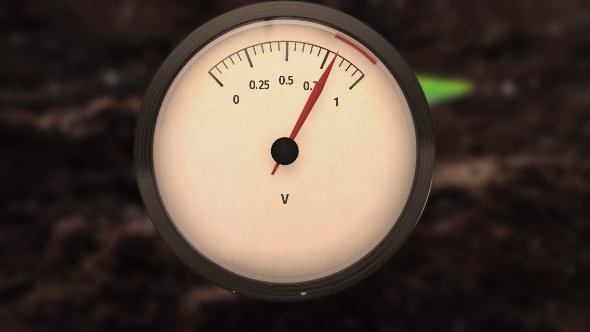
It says 0.8 V
